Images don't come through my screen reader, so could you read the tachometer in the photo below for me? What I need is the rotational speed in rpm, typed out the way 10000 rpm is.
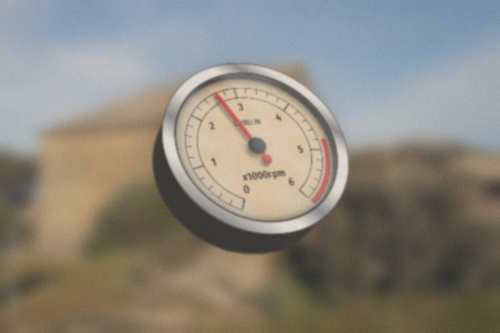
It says 2600 rpm
